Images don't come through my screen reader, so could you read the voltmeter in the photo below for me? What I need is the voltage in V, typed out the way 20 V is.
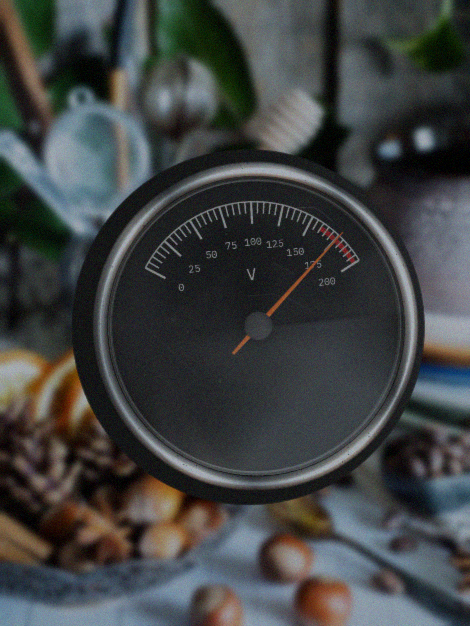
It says 175 V
